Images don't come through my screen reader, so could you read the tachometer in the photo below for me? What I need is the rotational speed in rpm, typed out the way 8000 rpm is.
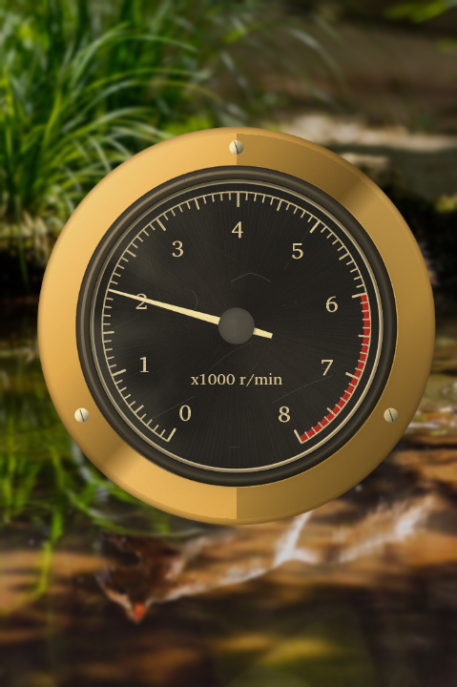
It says 2000 rpm
